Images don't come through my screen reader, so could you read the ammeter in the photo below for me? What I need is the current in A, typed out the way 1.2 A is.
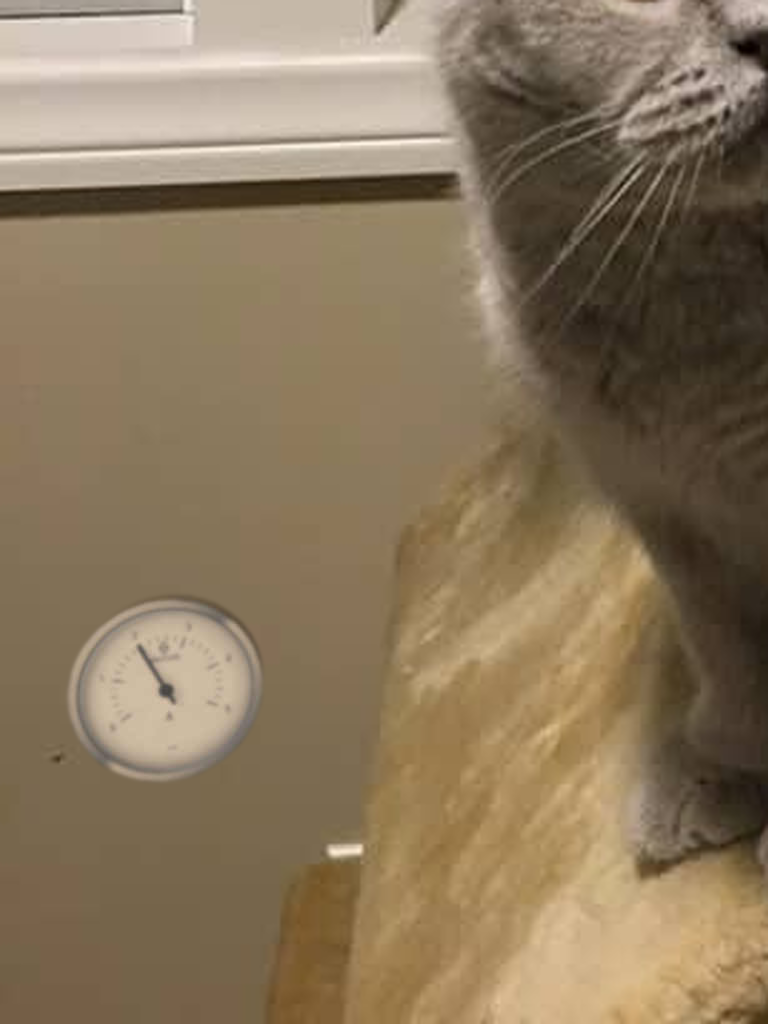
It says 2 A
